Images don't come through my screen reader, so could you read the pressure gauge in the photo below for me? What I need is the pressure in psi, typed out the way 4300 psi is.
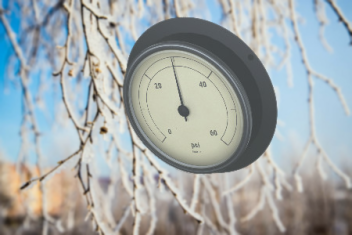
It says 30 psi
